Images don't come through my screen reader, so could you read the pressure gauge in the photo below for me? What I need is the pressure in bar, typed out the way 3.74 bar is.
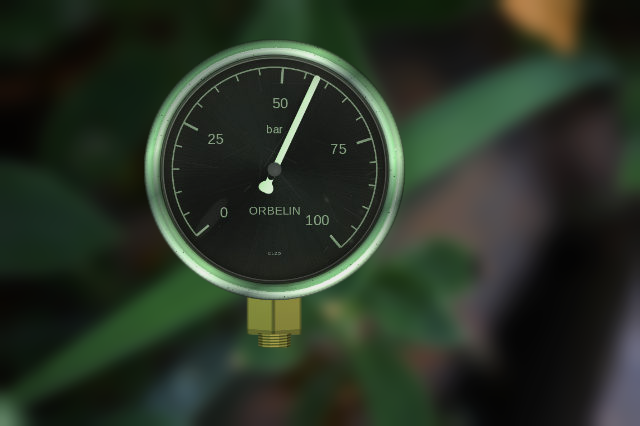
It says 57.5 bar
